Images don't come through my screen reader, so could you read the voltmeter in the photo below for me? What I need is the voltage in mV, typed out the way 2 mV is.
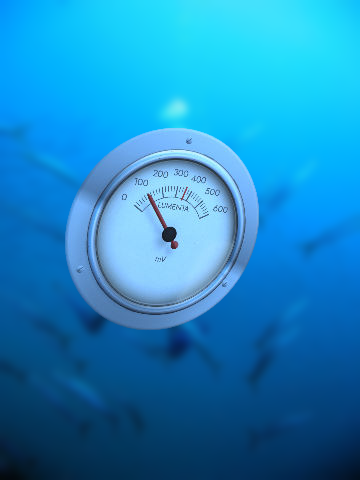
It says 100 mV
